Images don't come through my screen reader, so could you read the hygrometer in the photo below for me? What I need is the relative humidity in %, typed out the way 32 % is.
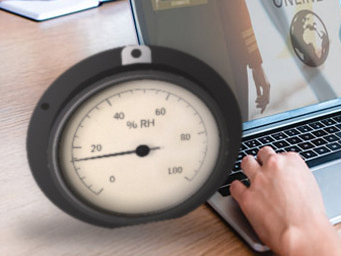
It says 16 %
